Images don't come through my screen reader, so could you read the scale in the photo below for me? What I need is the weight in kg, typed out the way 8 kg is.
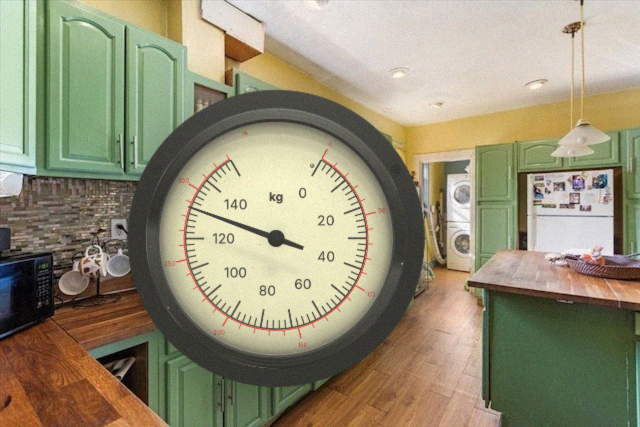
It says 130 kg
